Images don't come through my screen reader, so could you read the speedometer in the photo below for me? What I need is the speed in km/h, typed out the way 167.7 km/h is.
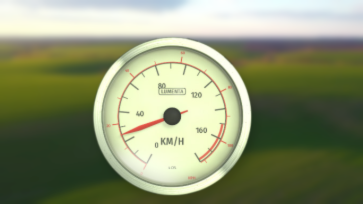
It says 25 km/h
